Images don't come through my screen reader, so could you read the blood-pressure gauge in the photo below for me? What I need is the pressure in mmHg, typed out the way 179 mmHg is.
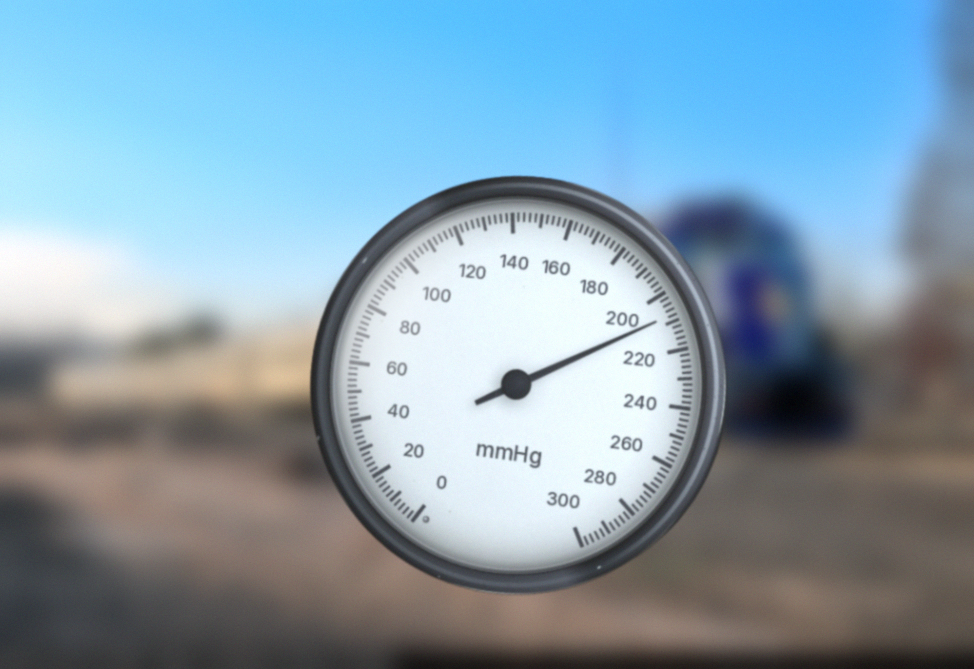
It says 208 mmHg
